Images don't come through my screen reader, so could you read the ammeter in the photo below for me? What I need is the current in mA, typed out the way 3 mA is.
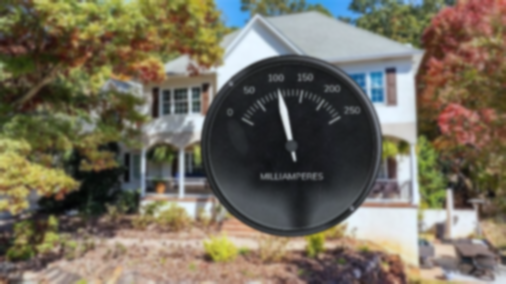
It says 100 mA
